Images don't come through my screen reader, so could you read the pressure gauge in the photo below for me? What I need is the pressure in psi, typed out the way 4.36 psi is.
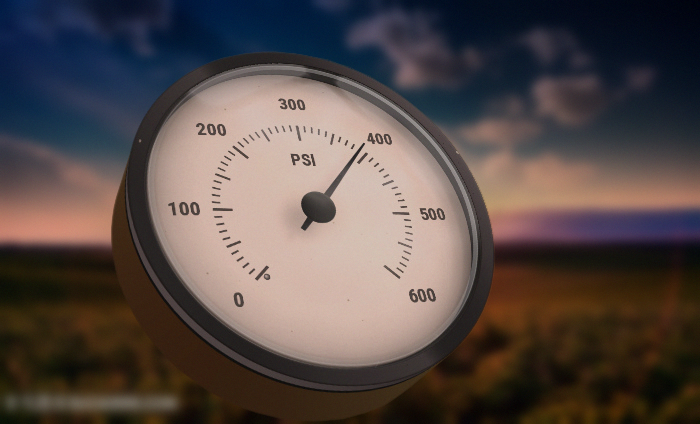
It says 390 psi
